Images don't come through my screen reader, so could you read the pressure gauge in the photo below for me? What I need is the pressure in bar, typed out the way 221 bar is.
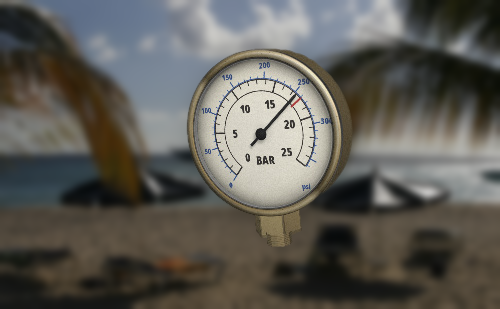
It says 17.5 bar
